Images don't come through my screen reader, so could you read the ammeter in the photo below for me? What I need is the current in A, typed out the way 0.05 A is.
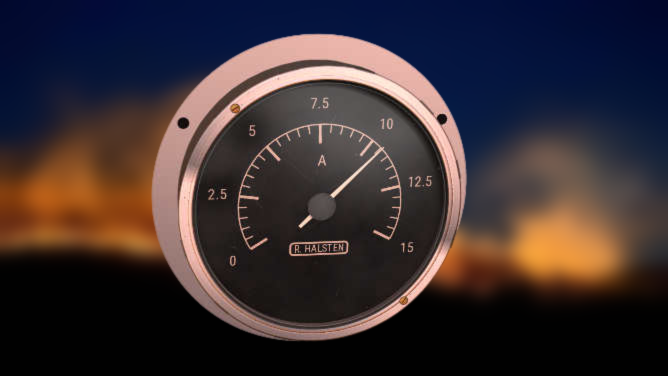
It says 10.5 A
